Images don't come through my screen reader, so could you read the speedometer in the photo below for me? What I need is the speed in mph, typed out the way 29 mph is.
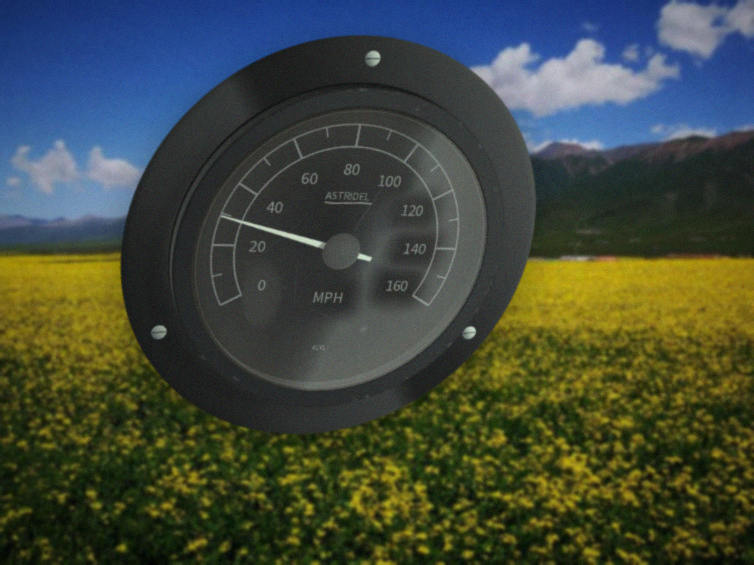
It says 30 mph
